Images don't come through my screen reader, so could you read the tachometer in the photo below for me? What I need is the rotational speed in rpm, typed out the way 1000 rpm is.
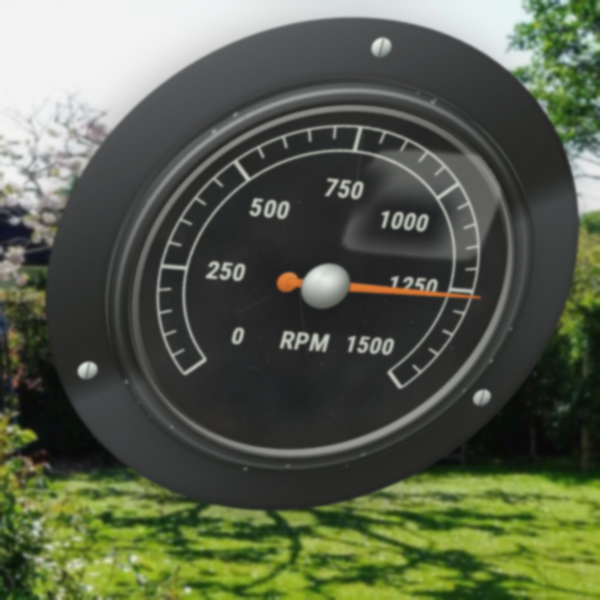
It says 1250 rpm
